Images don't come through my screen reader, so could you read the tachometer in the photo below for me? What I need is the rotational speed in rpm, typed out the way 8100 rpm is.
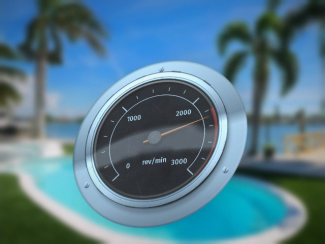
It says 2300 rpm
